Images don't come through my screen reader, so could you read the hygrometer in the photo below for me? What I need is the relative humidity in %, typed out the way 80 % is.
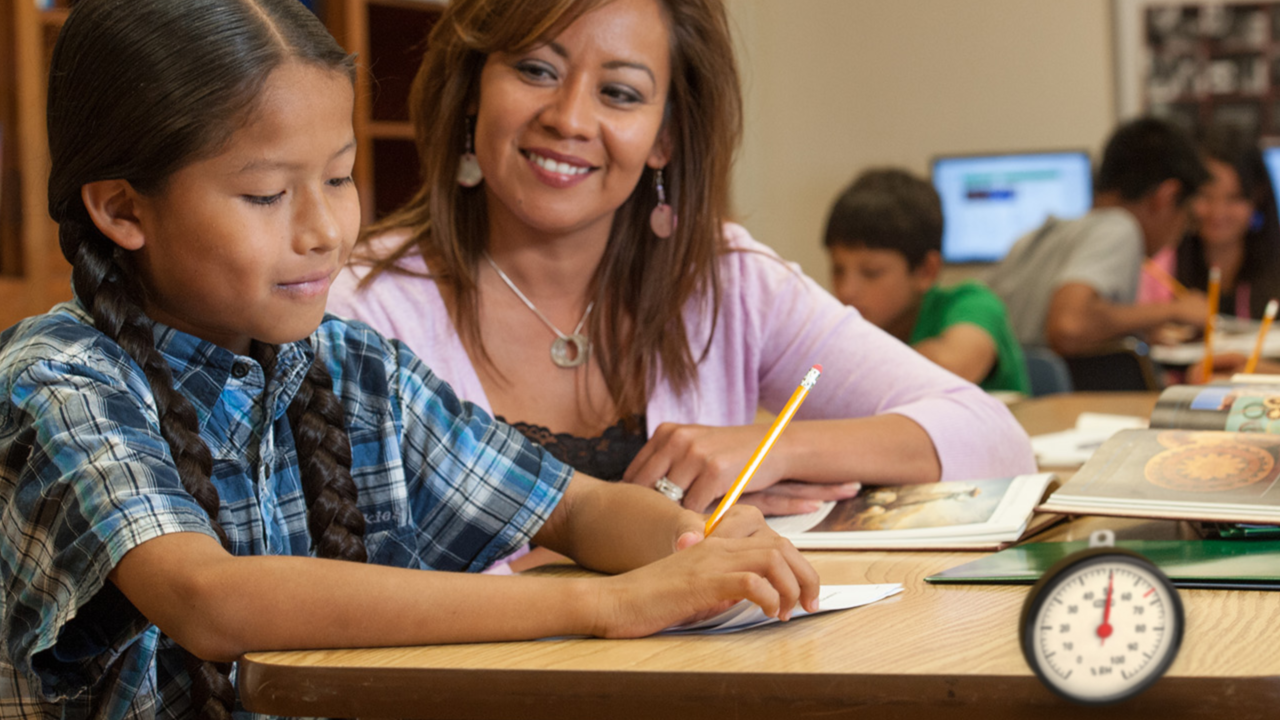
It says 50 %
